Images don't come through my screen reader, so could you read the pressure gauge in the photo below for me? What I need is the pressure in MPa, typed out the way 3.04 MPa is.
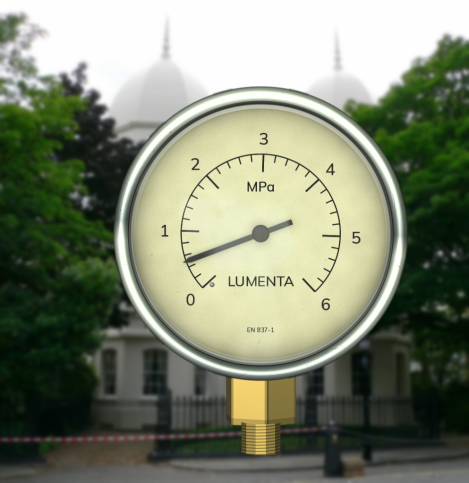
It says 0.5 MPa
